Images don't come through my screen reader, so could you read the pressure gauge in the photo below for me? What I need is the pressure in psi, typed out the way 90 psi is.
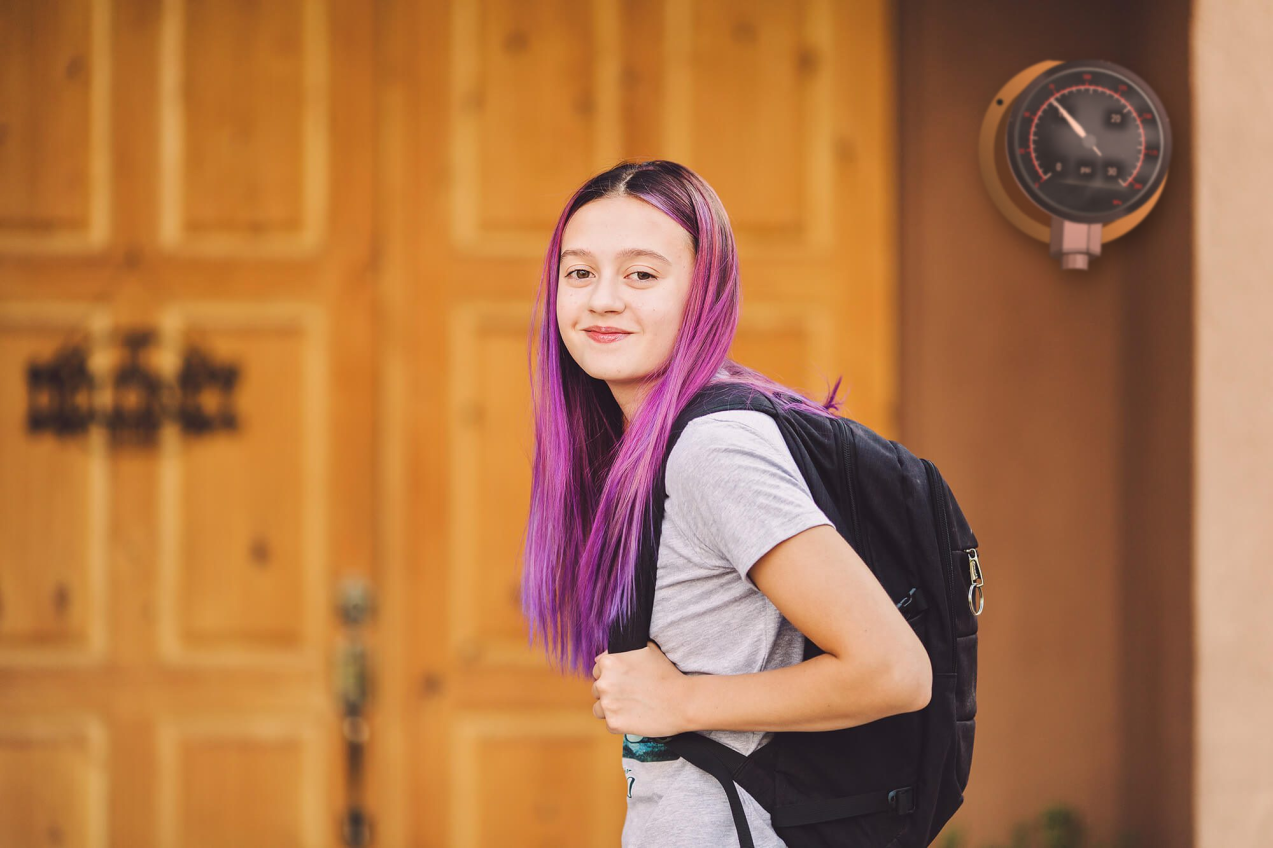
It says 10 psi
